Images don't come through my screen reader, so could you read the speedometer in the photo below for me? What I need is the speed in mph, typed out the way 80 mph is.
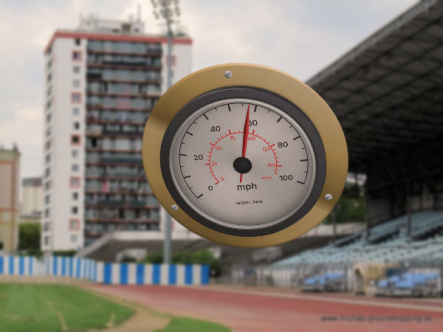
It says 57.5 mph
